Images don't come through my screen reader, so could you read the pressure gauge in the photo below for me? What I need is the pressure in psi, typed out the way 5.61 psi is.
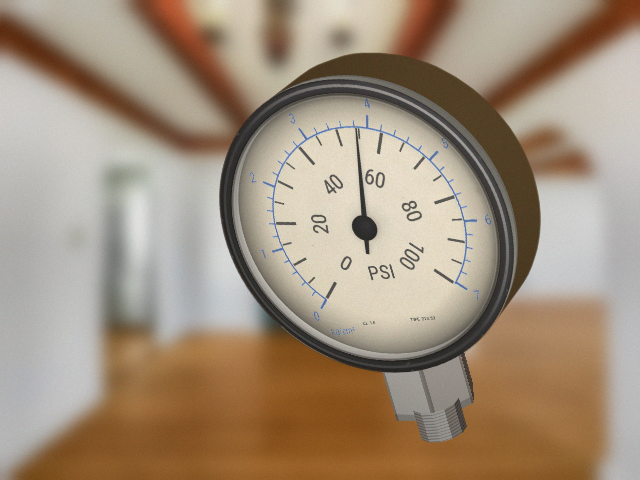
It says 55 psi
